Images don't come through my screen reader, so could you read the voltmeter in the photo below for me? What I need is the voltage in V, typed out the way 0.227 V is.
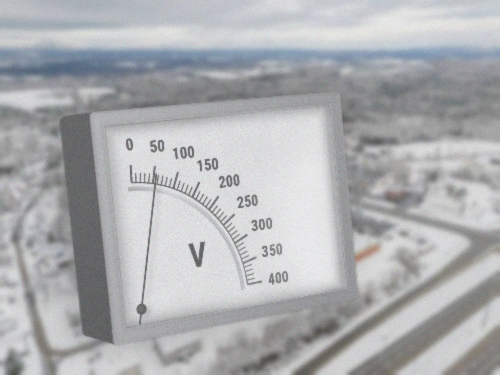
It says 50 V
